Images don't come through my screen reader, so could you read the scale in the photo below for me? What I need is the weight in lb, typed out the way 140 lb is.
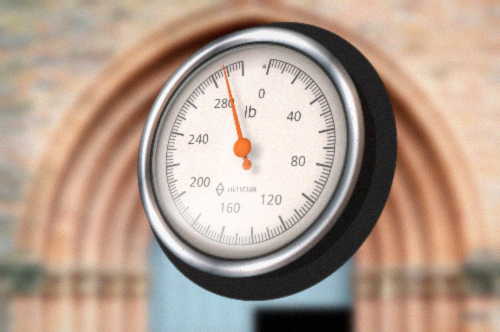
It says 290 lb
